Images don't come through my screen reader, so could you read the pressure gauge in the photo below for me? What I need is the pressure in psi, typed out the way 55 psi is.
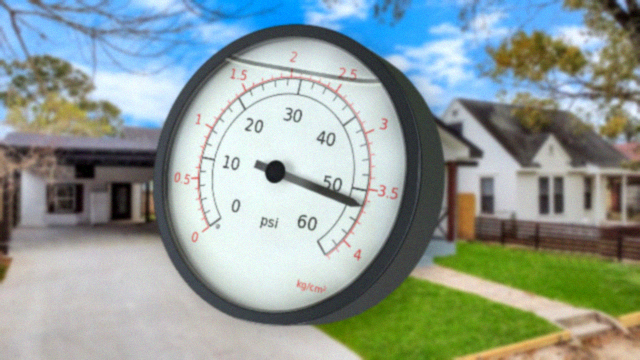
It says 52 psi
